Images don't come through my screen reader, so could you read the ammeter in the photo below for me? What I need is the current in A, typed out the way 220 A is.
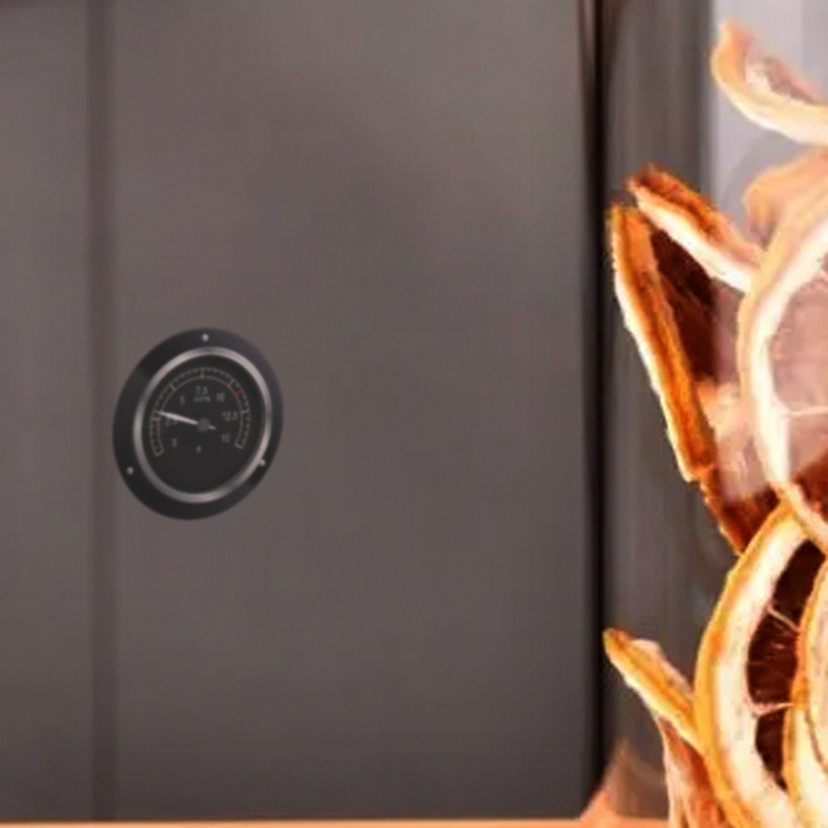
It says 3 A
